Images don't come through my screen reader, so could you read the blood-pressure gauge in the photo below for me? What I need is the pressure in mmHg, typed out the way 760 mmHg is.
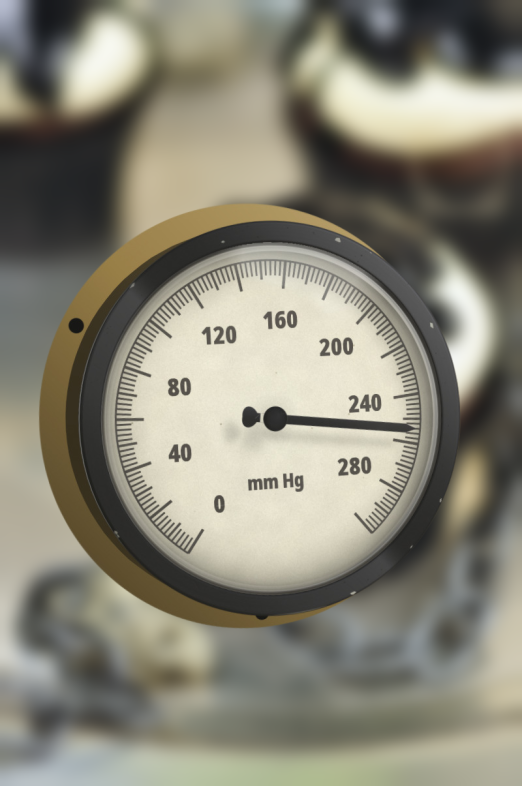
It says 254 mmHg
